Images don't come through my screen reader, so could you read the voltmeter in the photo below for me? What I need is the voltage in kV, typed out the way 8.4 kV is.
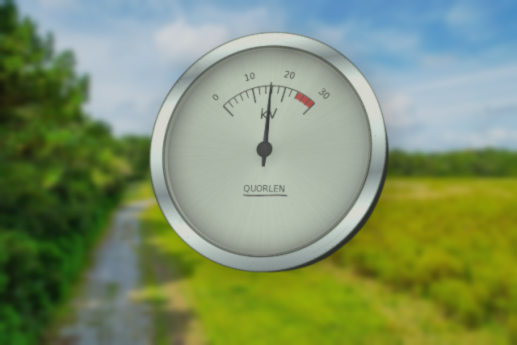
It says 16 kV
